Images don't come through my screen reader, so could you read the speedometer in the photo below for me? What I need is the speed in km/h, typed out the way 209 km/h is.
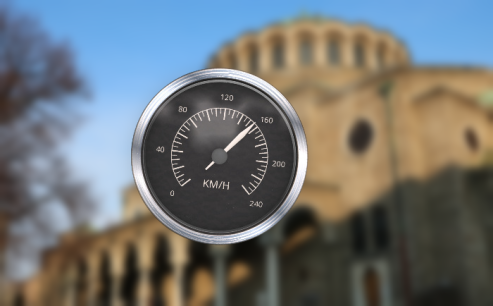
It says 155 km/h
